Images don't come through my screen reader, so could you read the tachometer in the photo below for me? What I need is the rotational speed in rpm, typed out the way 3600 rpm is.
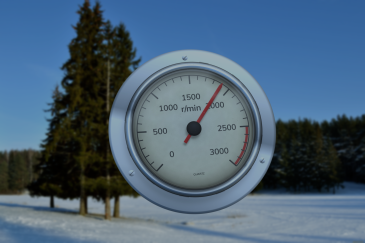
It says 1900 rpm
